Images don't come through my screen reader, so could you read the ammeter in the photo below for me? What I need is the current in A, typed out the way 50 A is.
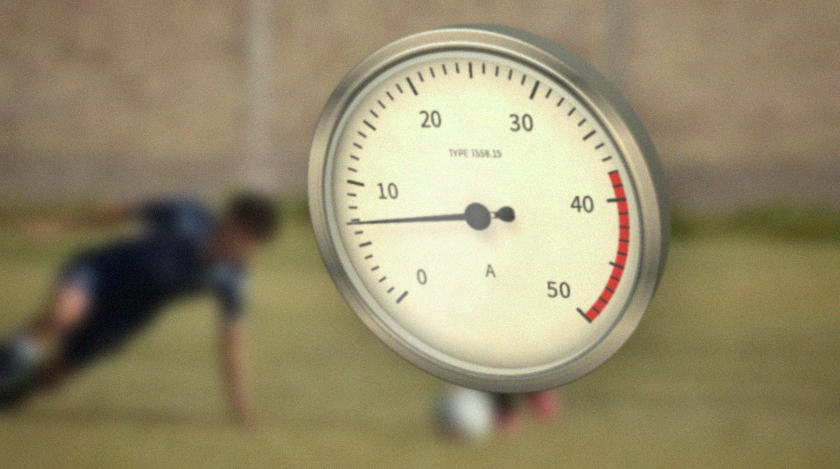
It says 7 A
